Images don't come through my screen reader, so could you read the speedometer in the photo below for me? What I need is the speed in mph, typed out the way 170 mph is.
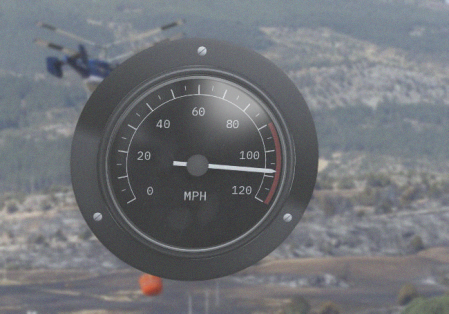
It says 107.5 mph
